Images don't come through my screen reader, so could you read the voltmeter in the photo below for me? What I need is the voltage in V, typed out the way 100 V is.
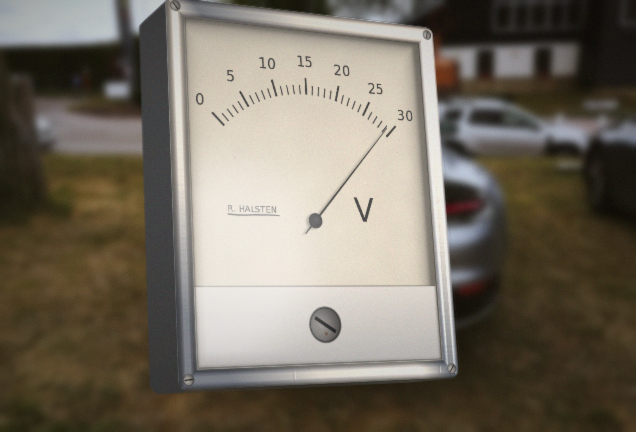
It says 29 V
